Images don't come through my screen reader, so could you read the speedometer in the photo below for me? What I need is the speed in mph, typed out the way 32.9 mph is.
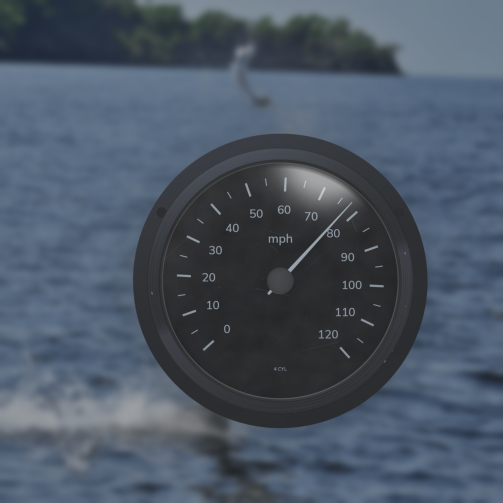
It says 77.5 mph
